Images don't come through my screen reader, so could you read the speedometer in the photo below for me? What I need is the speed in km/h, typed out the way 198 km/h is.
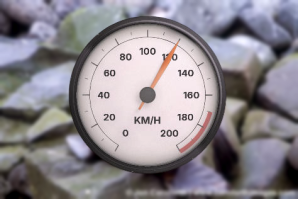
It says 120 km/h
